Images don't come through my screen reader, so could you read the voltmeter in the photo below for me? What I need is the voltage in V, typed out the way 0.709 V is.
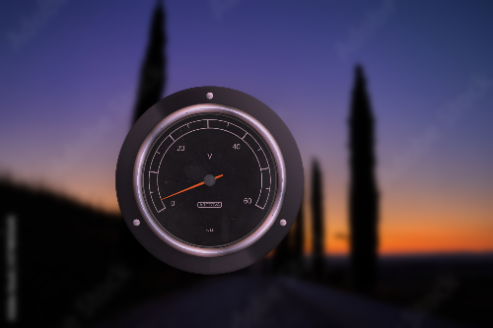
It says 2.5 V
